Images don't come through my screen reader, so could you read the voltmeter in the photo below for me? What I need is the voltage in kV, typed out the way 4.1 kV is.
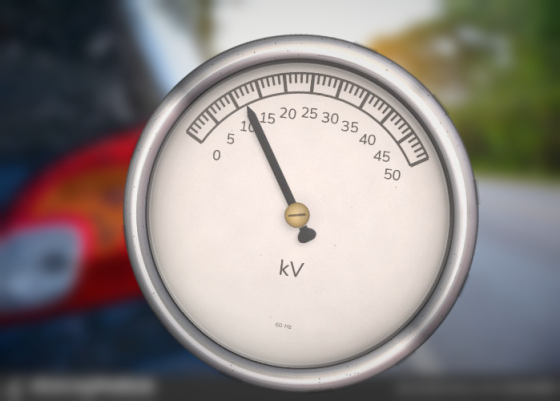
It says 12 kV
